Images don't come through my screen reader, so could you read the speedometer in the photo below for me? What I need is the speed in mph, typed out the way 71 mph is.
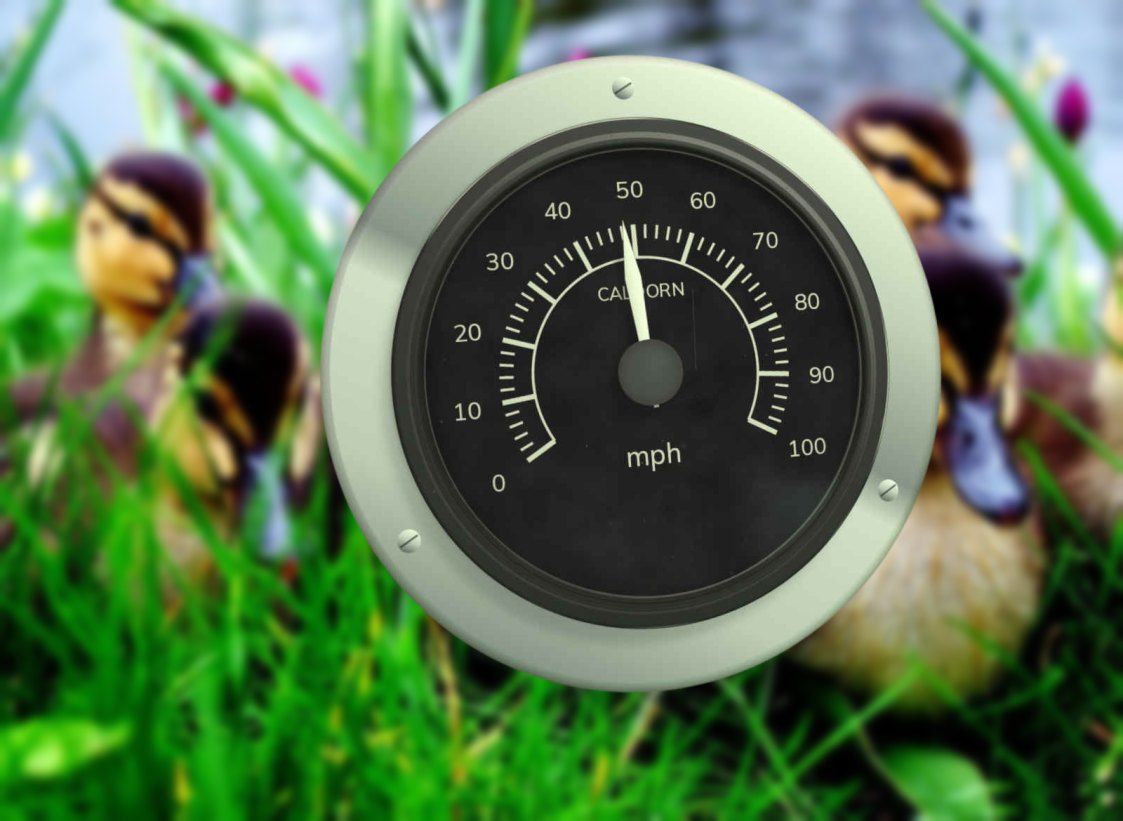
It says 48 mph
